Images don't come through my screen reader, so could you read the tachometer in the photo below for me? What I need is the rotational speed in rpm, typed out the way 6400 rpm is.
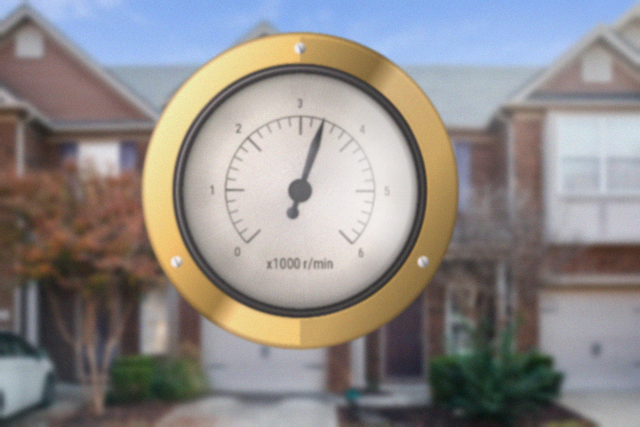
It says 3400 rpm
